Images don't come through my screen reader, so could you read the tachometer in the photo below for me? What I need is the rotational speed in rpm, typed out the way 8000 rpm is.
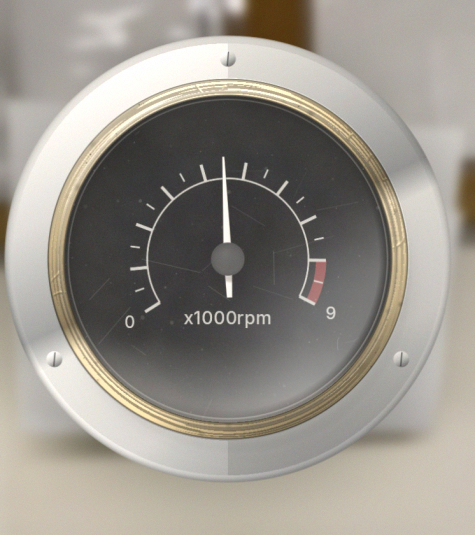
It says 4500 rpm
